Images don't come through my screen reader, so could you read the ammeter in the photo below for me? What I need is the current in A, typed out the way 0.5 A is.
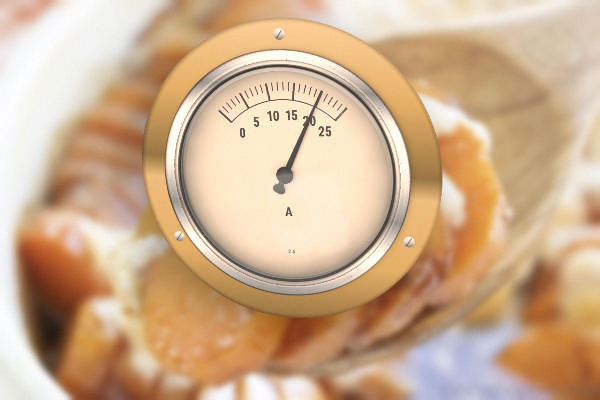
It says 20 A
